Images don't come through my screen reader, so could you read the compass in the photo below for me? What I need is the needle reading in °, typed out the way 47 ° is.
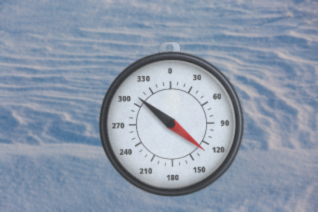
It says 130 °
